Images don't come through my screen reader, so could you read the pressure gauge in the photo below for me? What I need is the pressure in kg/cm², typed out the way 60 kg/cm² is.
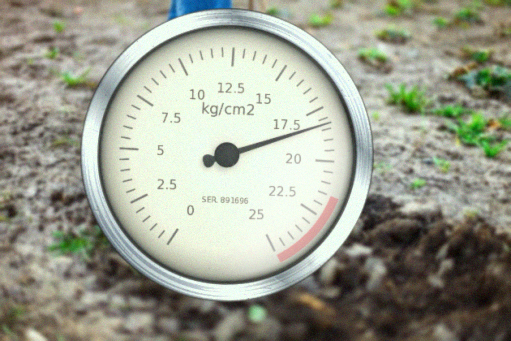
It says 18.25 kg/cm²
